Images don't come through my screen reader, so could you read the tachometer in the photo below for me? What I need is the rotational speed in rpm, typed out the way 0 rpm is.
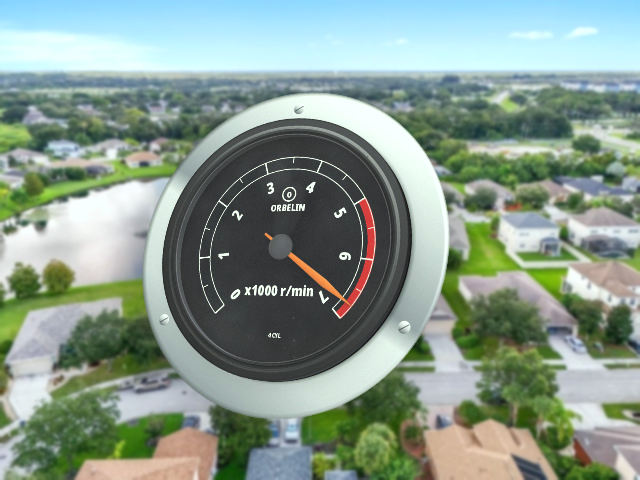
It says 6750 rpm
